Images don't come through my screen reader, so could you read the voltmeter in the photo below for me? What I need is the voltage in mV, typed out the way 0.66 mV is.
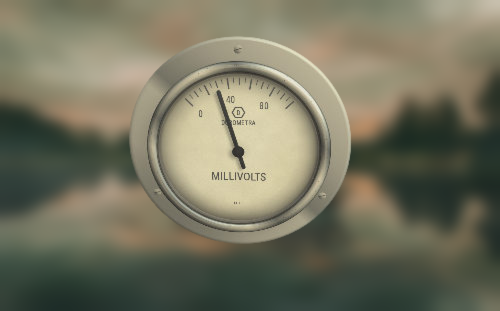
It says 30 mV
